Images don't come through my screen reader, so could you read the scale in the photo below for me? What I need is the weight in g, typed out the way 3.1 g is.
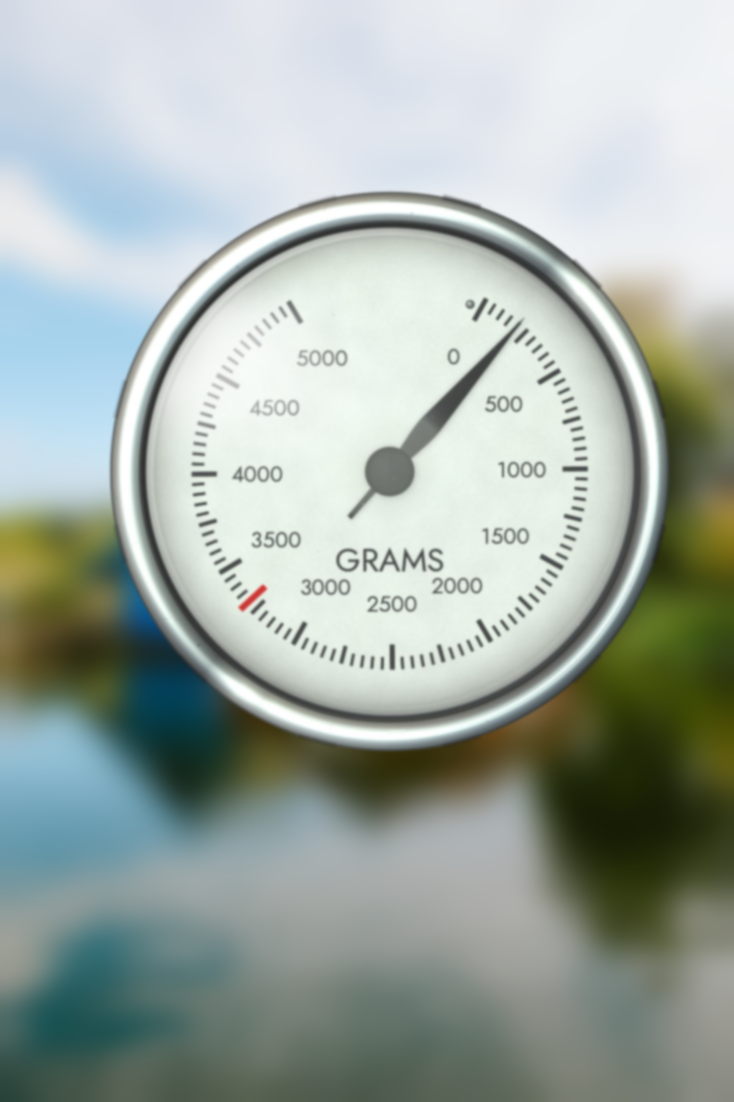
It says 200 g
